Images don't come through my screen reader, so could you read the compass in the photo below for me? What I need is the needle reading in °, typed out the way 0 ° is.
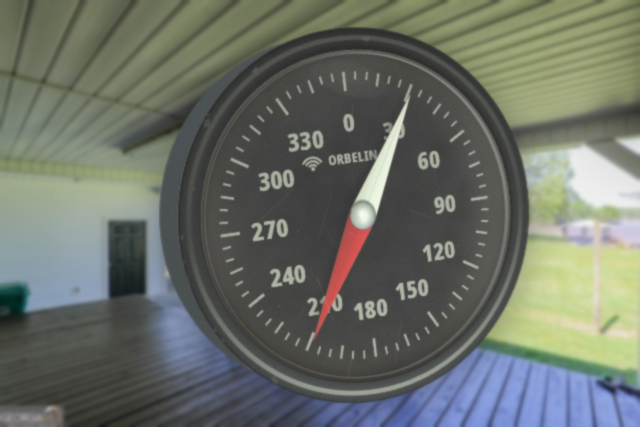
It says 210 °
